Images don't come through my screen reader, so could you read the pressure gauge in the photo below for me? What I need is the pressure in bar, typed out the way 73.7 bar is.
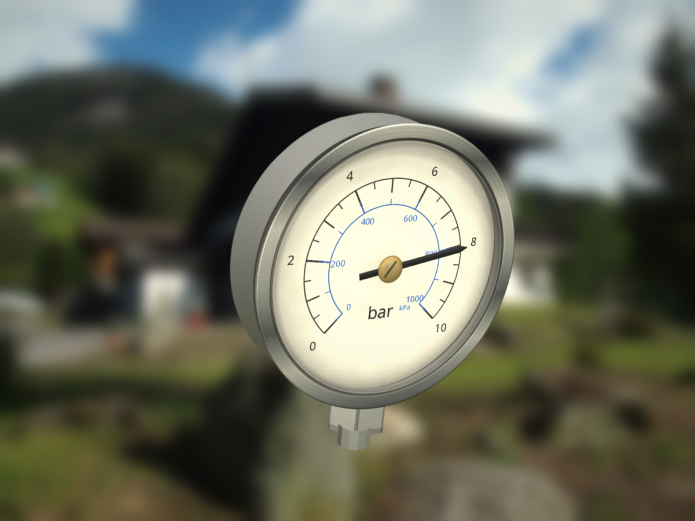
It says 8 bar
